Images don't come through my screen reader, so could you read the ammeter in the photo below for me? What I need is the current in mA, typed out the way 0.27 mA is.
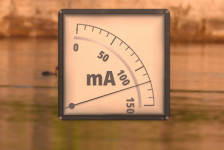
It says 120 mA
